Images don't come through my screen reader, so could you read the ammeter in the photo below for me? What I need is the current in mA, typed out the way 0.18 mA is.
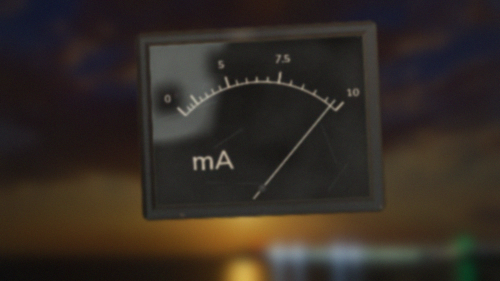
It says 9.75 mA
